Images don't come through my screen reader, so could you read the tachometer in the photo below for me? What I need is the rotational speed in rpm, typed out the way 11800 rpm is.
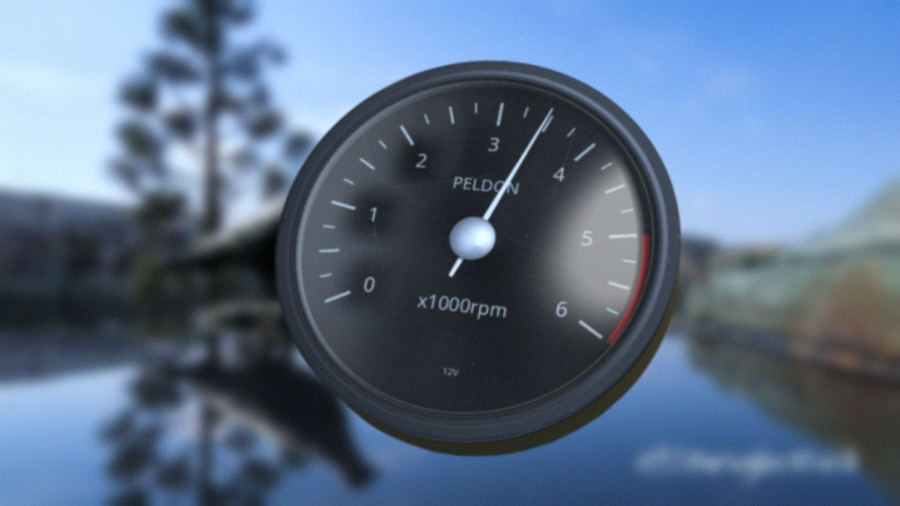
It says 3500 rpm
